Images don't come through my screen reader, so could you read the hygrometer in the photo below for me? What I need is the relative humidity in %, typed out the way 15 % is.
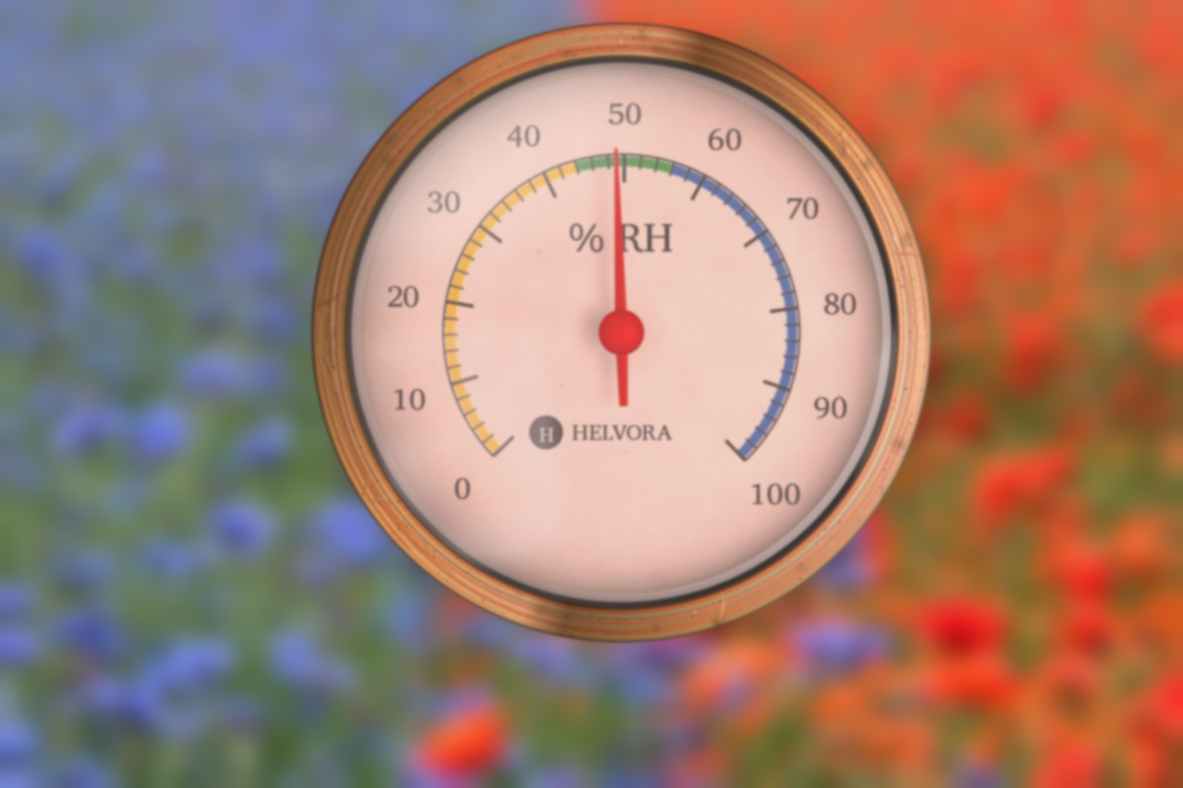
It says 49 %
